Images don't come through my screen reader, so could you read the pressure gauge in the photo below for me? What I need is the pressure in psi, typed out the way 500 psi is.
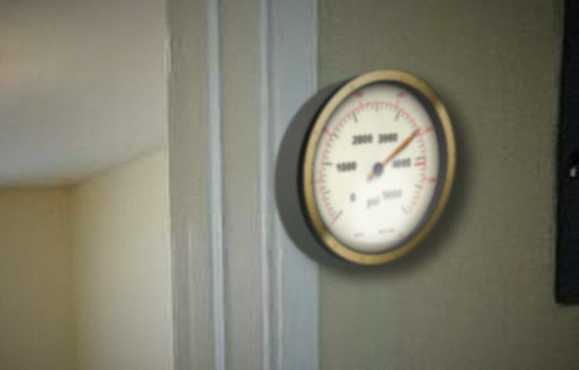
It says 3500 psi
